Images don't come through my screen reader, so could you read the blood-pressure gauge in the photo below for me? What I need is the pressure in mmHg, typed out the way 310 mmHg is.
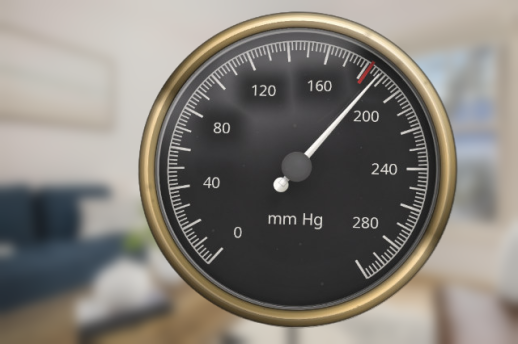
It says 188 mmHg
